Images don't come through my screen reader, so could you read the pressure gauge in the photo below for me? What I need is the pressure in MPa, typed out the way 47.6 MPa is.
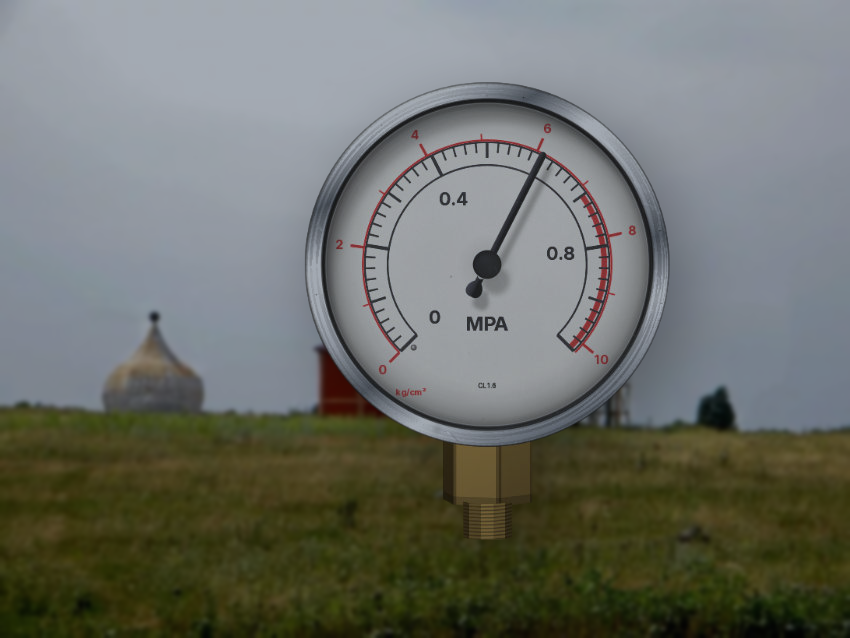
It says 0.6 MPa
